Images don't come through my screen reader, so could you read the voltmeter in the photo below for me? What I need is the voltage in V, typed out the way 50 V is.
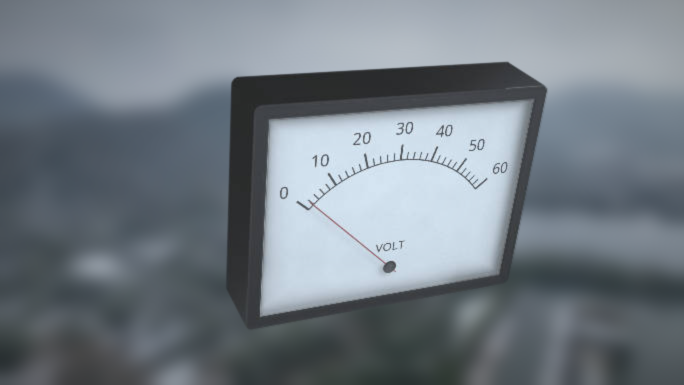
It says 2 V
